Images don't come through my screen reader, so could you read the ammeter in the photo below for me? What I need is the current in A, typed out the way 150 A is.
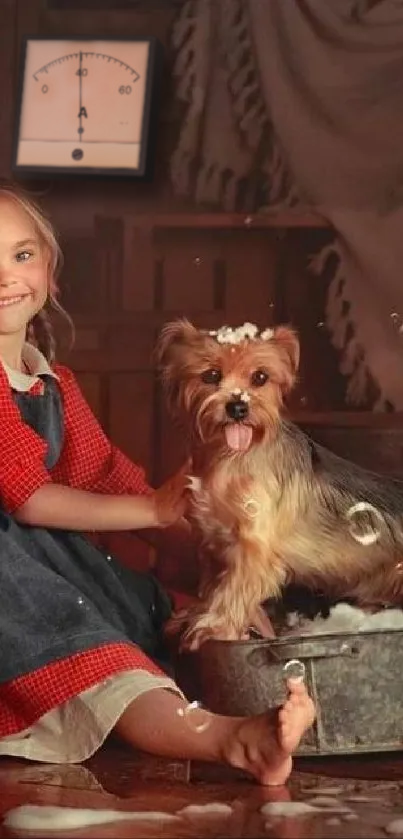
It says 40 A
